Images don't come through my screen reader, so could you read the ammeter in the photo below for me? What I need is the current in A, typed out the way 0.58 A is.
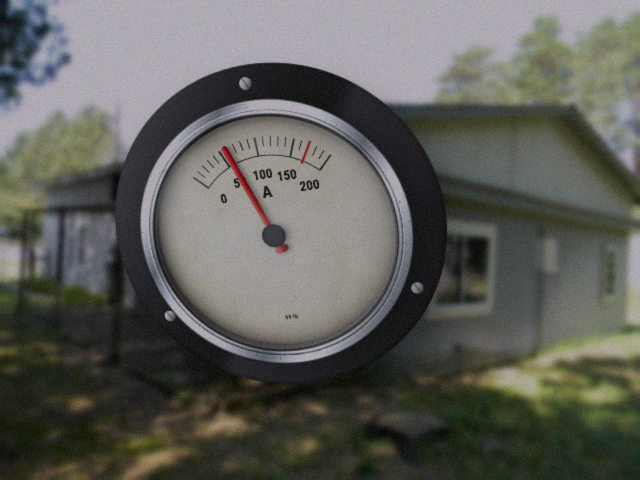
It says 60 A
